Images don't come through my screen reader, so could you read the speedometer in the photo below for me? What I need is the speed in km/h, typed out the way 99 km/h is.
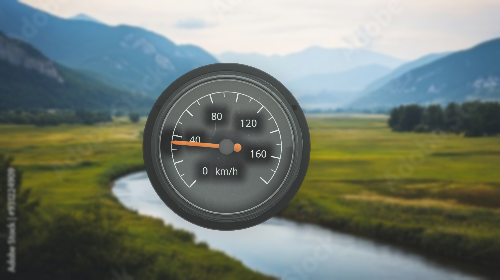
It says 35 km/h
